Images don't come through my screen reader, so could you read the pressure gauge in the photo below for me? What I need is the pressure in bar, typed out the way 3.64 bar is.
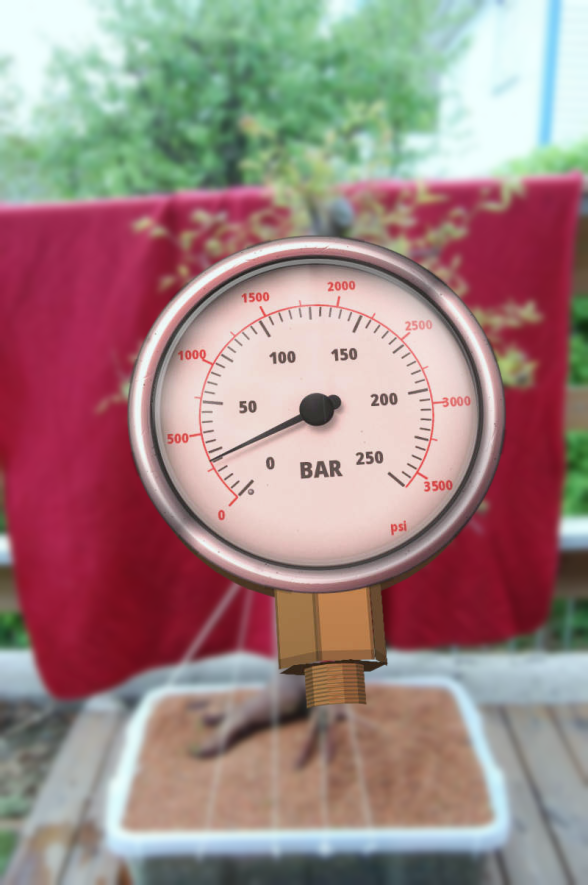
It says 20 bar
